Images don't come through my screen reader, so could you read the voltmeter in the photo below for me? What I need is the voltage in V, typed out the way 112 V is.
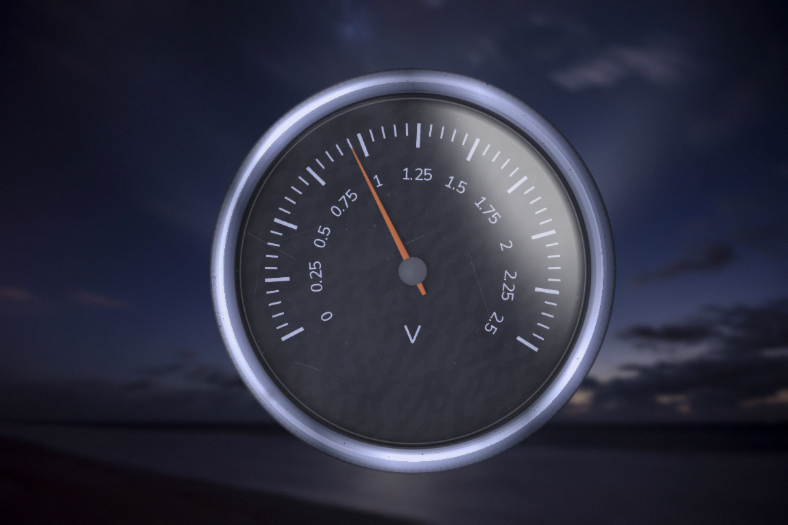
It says 0.95 V
